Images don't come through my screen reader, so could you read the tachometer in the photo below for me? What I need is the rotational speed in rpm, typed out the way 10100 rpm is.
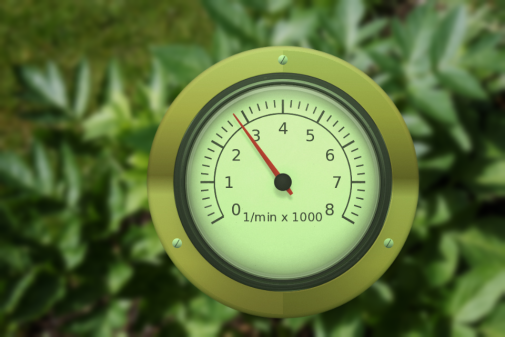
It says 2800 rpm
